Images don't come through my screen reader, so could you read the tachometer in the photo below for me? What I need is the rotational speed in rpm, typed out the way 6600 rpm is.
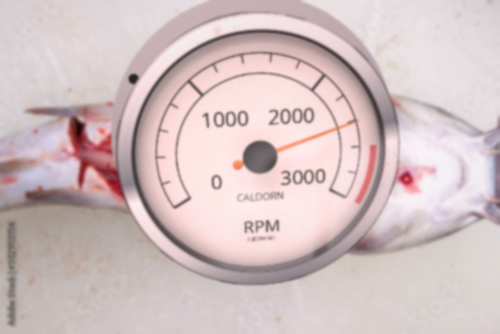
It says 2400 rpm
